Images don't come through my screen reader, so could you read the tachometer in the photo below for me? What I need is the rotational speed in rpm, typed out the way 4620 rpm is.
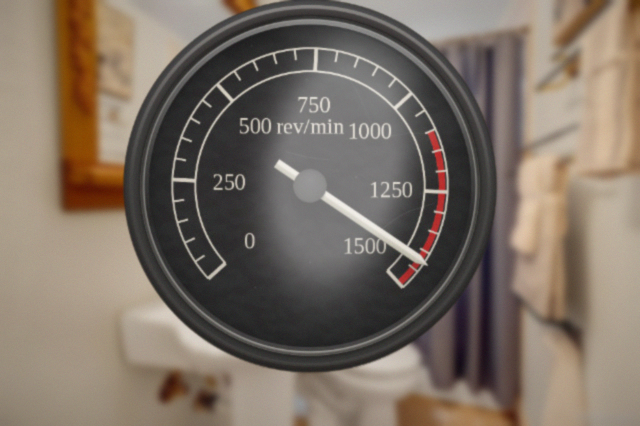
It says 1425 rpm
